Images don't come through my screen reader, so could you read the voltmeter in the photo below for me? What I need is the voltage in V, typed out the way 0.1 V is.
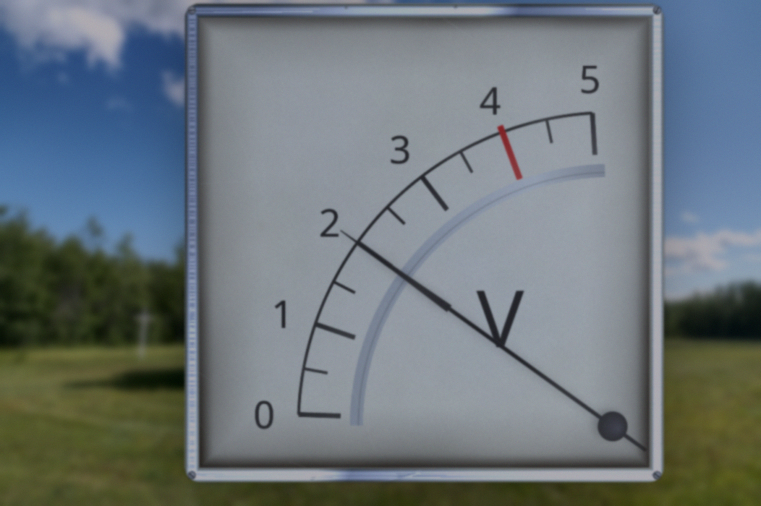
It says 2 V
